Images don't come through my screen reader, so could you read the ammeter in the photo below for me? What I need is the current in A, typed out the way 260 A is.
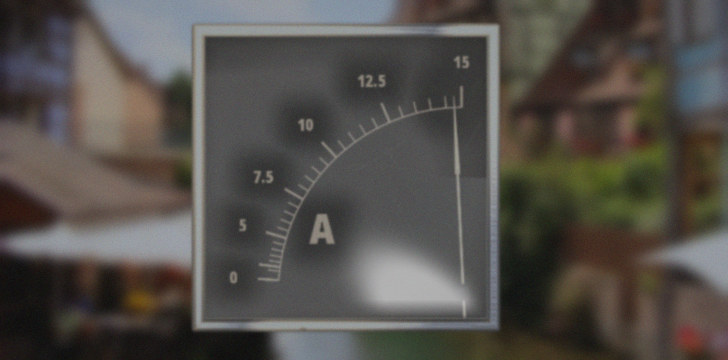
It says 14.75 A
